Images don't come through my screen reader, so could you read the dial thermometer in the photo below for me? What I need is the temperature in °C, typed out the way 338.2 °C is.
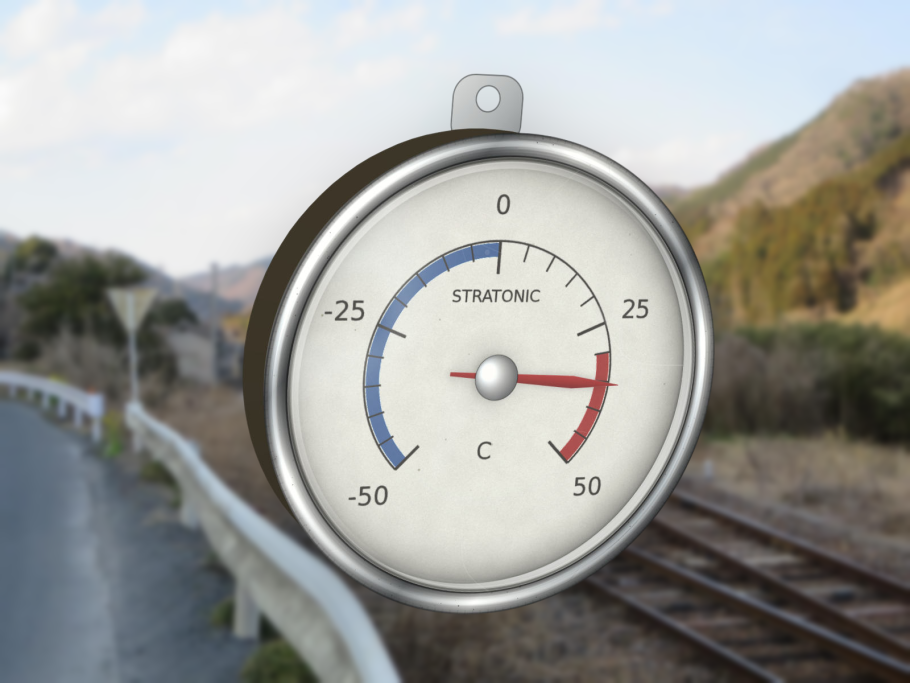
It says 35 °C
